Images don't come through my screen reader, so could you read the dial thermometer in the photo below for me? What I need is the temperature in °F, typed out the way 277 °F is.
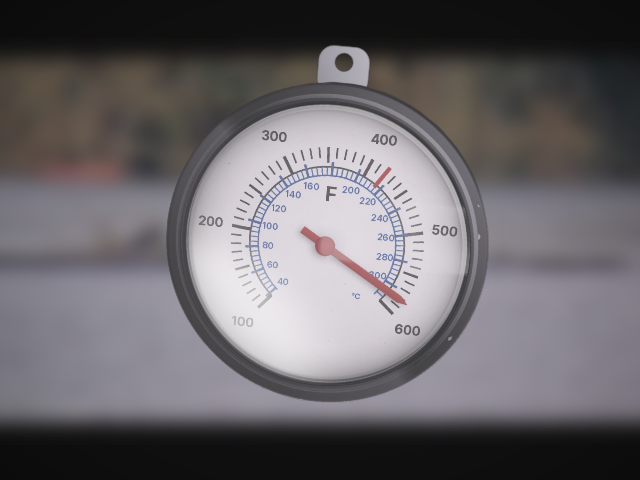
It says 580 °F
